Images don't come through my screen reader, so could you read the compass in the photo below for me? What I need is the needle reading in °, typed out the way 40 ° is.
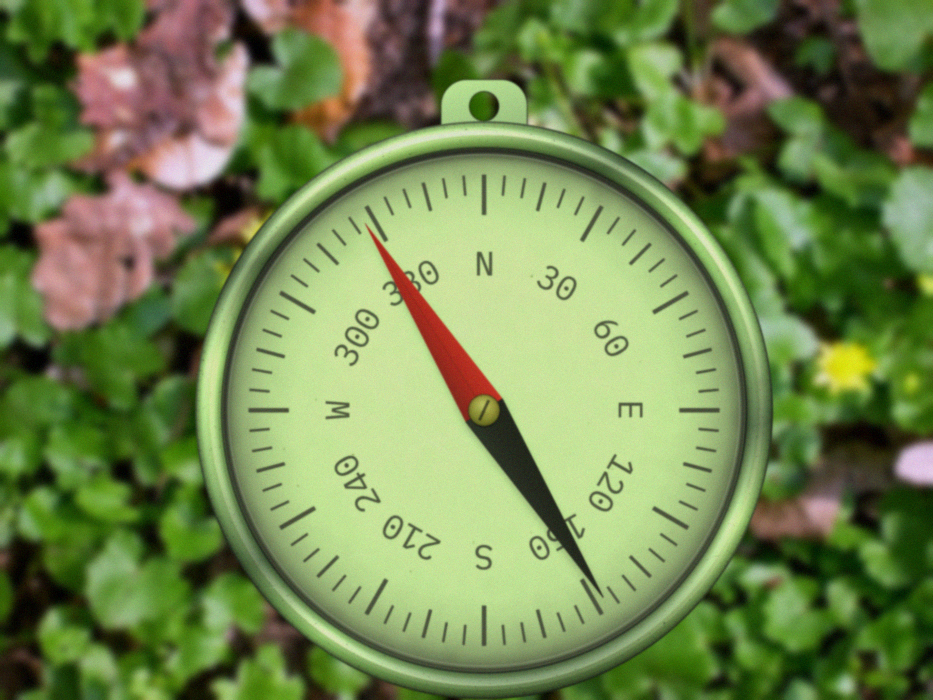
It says 327.5 °
